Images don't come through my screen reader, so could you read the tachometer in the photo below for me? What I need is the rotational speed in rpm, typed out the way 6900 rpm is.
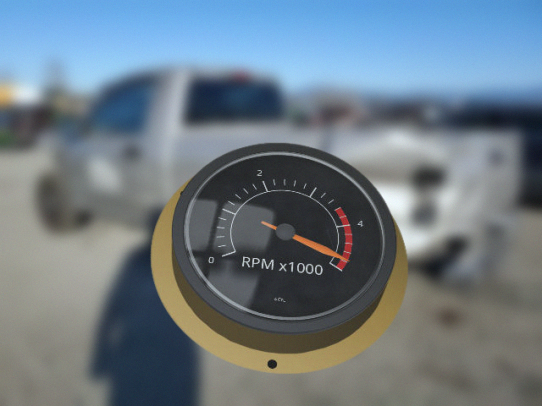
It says 4800 rpm
